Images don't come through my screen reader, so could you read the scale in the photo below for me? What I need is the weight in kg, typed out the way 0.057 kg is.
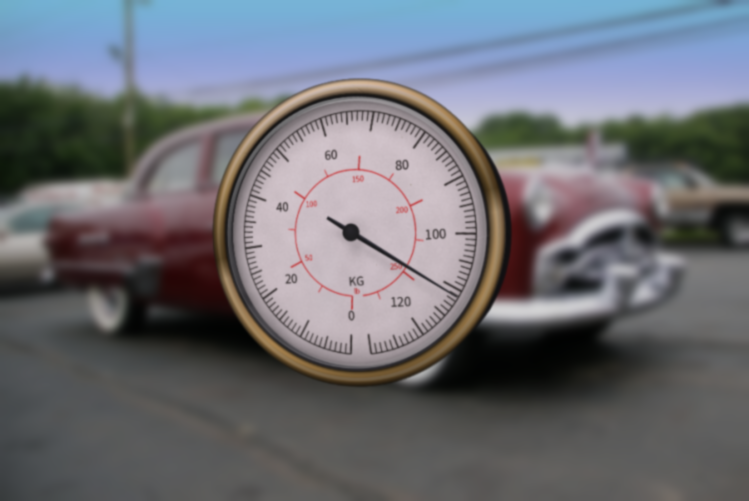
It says 111 kg
